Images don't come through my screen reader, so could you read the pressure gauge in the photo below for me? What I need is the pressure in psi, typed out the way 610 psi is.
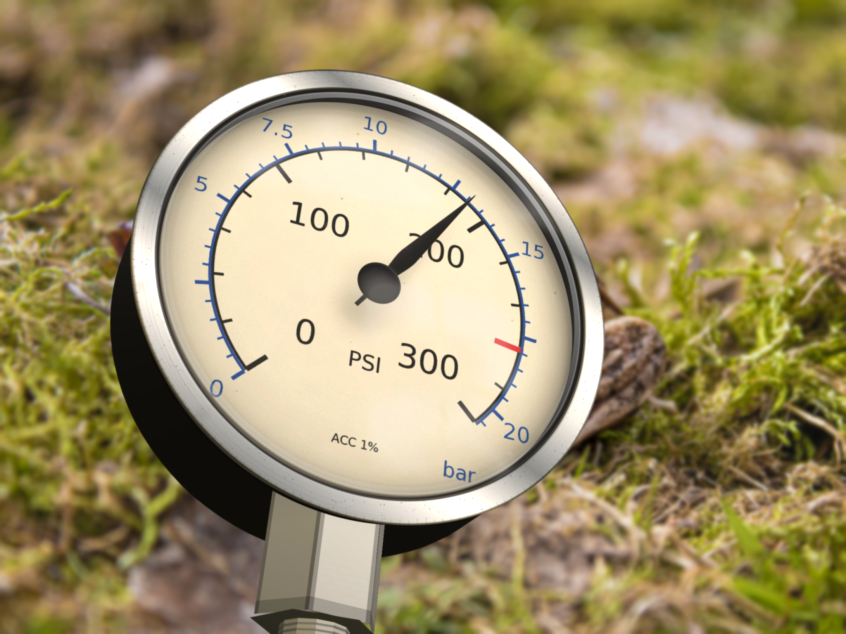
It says 190 psi
